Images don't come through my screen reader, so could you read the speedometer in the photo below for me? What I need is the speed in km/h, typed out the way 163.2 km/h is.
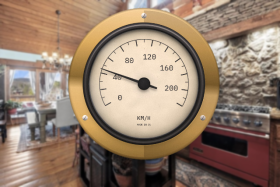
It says 45 km/h
